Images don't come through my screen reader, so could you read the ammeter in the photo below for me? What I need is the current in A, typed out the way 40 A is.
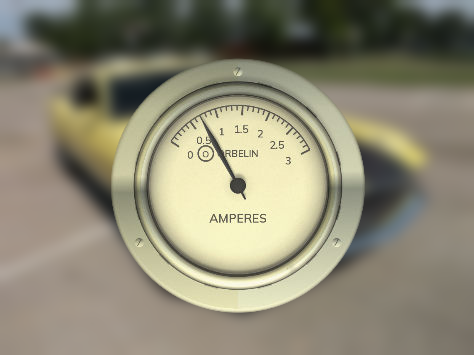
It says 0.7 A
